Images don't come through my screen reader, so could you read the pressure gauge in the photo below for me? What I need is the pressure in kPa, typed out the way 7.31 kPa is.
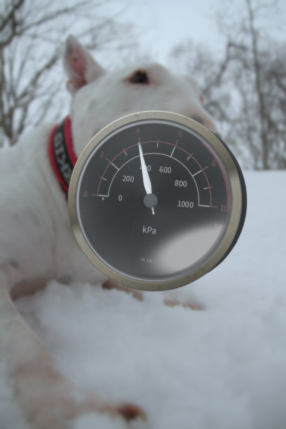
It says 400 kPa
